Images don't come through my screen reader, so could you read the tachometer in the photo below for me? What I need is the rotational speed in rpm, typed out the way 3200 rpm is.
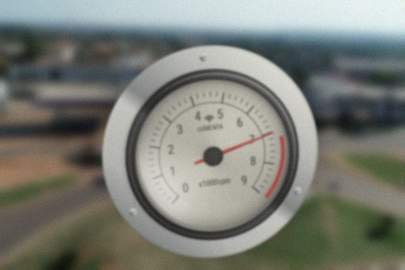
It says 7000 rpm
